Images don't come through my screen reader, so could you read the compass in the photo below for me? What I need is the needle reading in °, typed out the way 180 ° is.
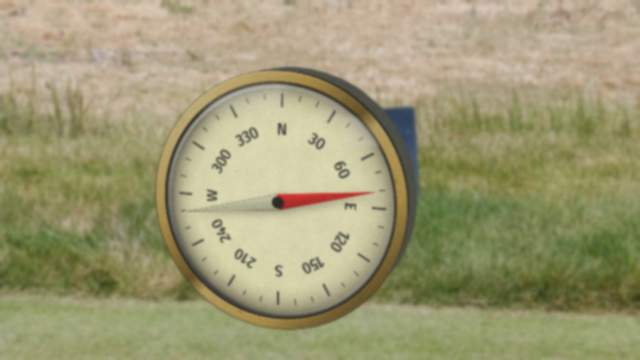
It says 80 °
